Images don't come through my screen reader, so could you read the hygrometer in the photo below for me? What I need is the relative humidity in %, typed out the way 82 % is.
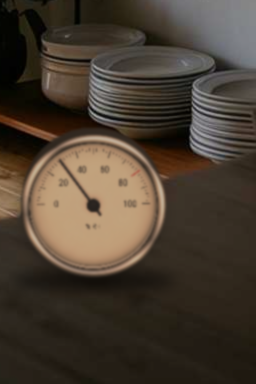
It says 30 %
